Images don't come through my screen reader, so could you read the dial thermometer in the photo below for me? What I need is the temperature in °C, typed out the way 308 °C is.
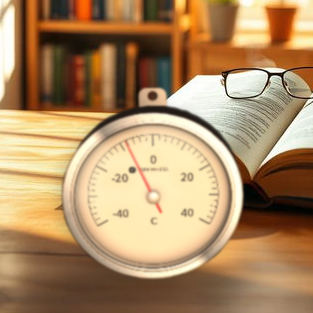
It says -8 °C
